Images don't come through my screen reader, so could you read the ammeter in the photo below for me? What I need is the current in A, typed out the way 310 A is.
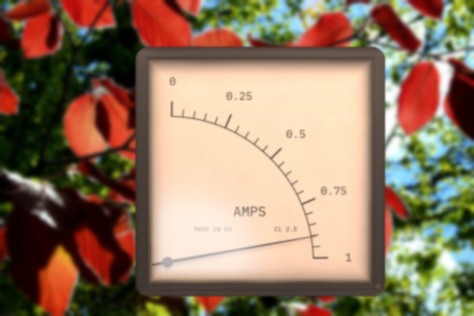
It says 0.9 A
